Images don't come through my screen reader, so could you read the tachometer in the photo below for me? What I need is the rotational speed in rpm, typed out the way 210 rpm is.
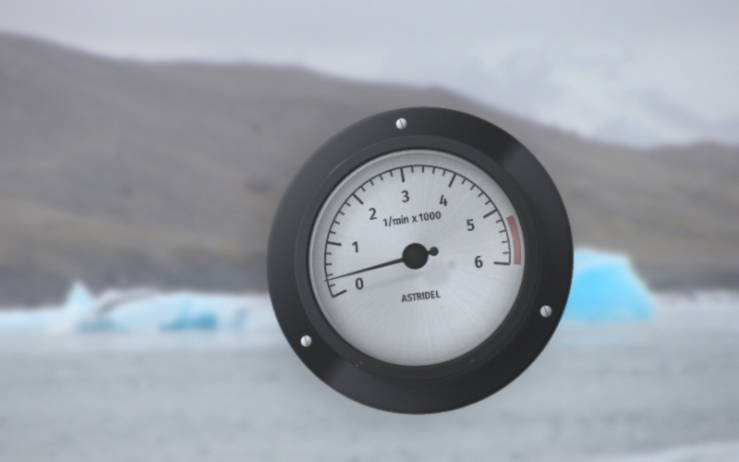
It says 300 rpm
